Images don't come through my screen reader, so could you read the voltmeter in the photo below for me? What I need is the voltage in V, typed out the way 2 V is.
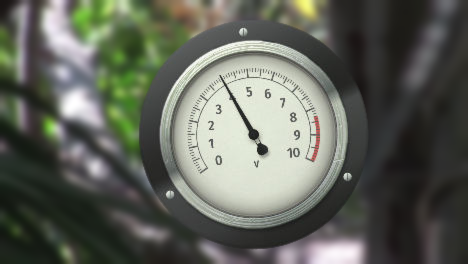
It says 4 V
